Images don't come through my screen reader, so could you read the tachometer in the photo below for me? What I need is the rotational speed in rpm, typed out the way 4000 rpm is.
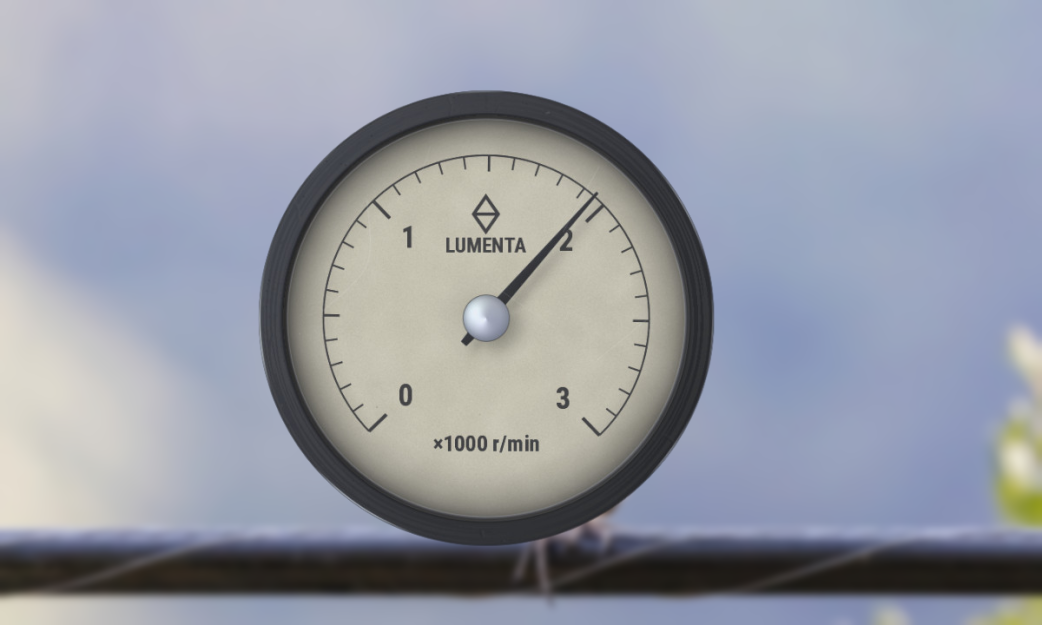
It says 1950 rpm
